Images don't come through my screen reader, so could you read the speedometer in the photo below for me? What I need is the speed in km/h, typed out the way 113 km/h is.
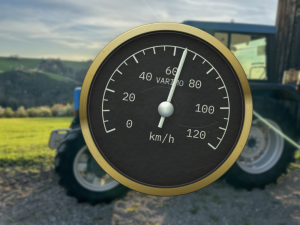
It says 65 km/h
